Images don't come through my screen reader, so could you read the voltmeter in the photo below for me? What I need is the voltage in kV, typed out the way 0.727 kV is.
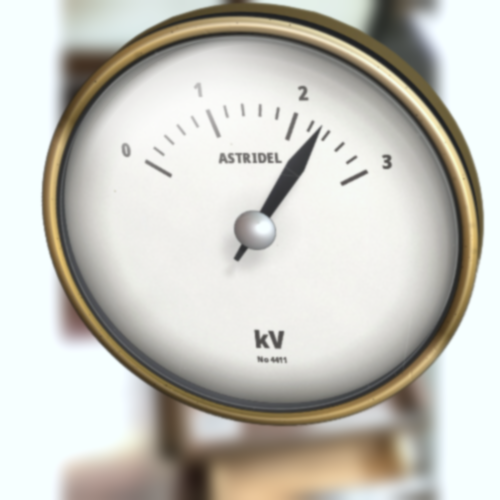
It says 2.3 kV
